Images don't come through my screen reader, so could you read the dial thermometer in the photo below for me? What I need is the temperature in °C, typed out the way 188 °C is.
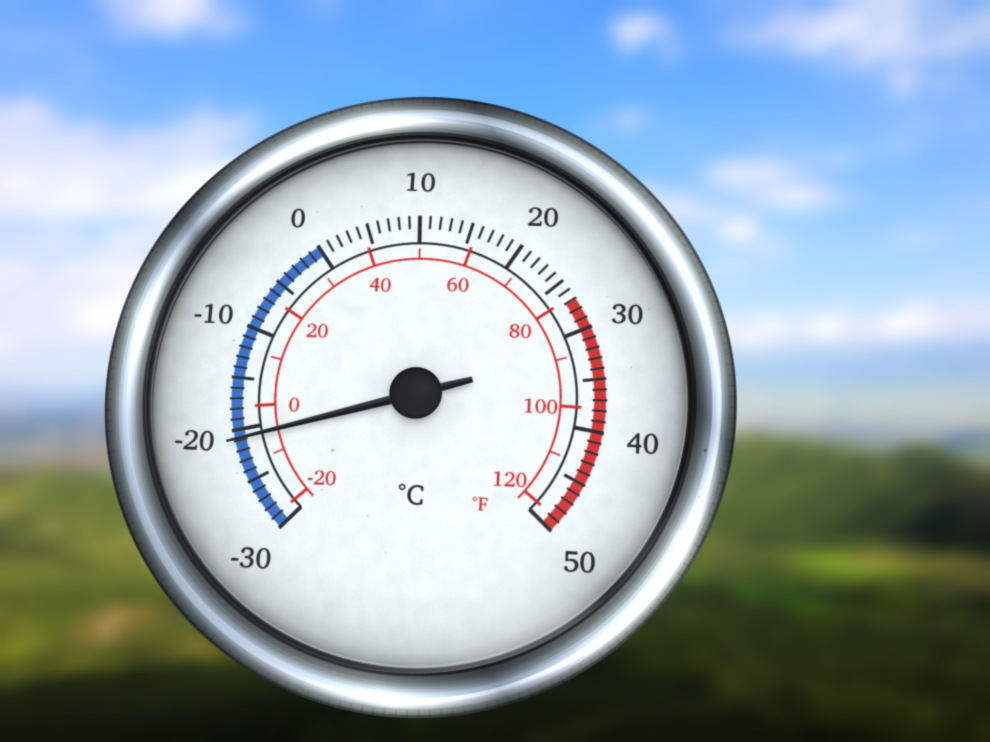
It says -21 °C
